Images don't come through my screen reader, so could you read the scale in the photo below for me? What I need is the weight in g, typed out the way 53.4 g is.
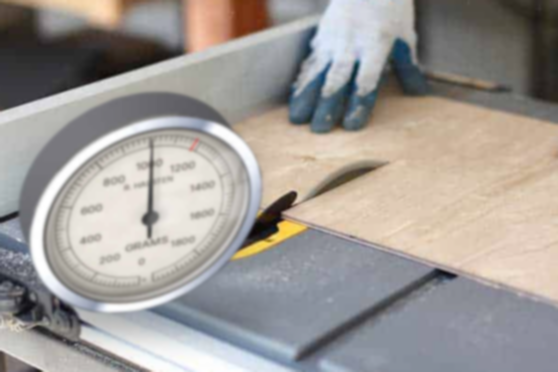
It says 1000 g
